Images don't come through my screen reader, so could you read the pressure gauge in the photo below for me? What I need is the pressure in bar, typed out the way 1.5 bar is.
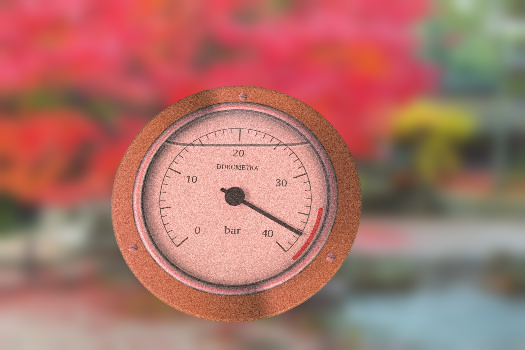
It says 37.5 bar
